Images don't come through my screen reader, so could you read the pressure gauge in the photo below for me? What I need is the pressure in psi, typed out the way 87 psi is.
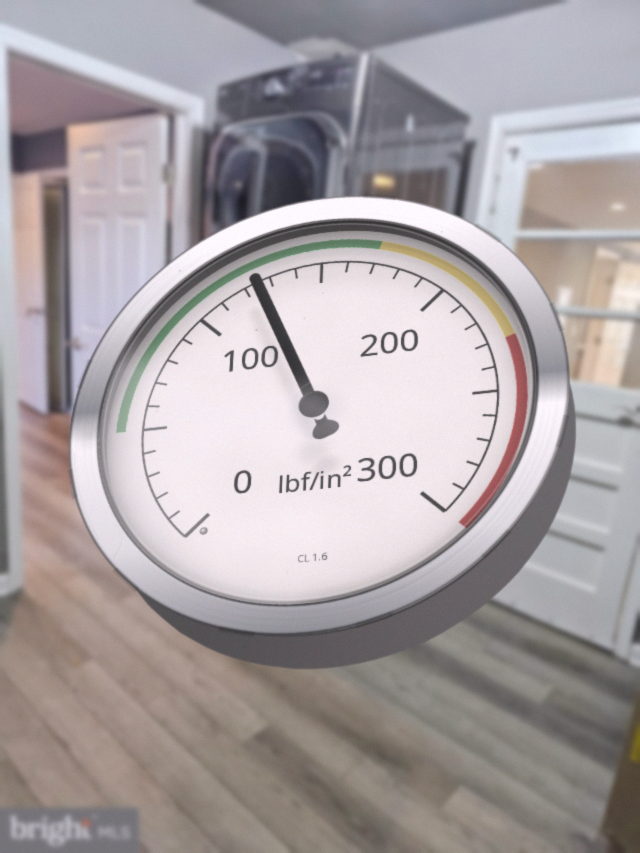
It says 125 psi
